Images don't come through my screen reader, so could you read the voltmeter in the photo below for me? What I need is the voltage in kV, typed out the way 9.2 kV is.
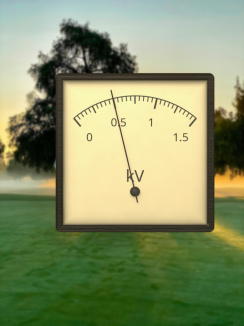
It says 0.5 kV
